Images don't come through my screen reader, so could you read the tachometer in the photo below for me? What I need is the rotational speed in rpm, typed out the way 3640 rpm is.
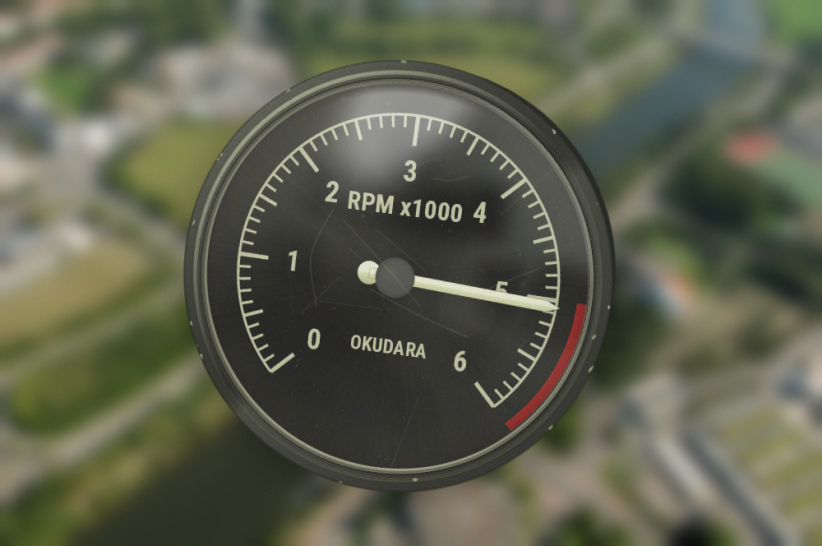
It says 5050 rpm
